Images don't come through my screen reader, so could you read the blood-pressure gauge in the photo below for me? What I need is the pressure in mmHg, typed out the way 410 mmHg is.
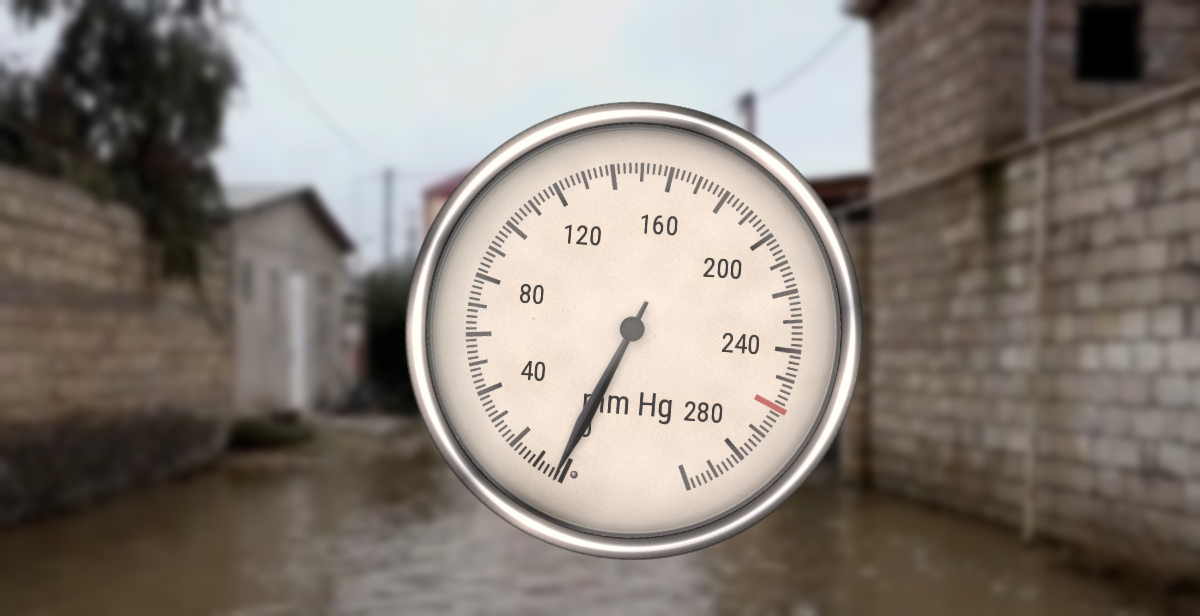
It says 2 mmHg
